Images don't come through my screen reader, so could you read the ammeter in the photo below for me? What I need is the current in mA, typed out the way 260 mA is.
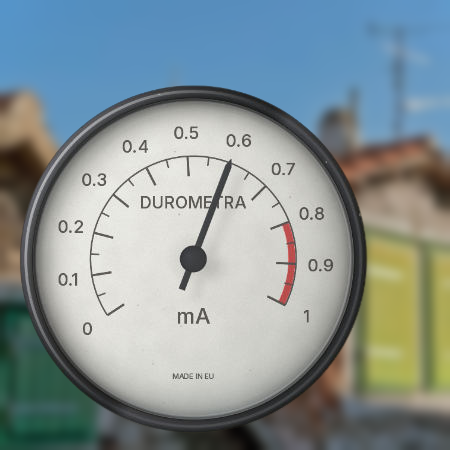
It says 0.6 mA
